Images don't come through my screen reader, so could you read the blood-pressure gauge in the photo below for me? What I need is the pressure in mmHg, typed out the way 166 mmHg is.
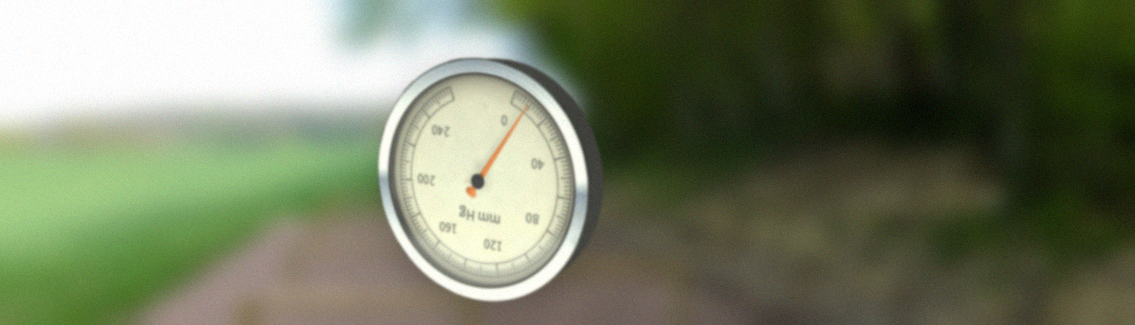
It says 10 mmHg
